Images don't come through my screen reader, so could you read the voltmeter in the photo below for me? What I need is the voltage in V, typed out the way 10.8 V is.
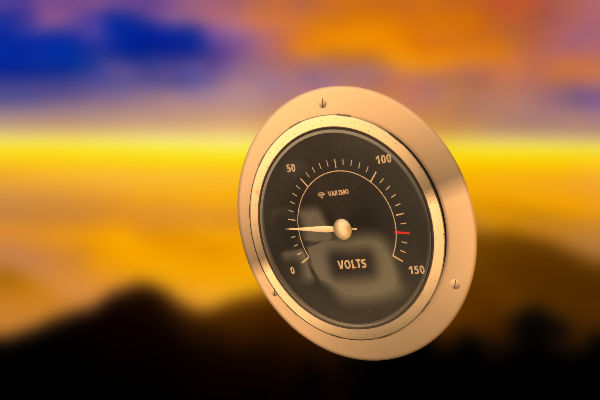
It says 20 V
